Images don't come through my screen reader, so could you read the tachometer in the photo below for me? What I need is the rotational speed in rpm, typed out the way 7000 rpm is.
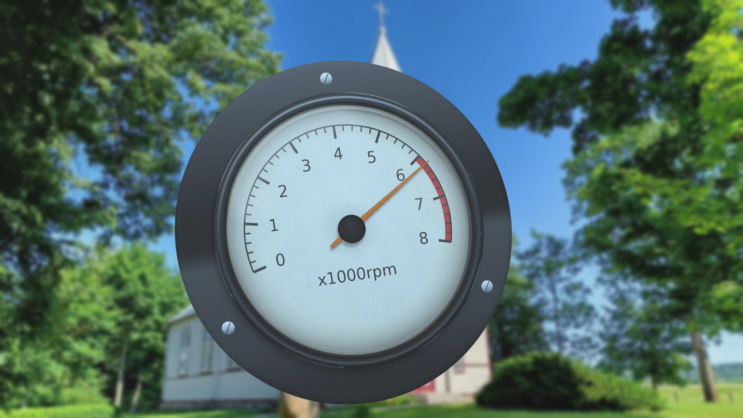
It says 6200 rpm
